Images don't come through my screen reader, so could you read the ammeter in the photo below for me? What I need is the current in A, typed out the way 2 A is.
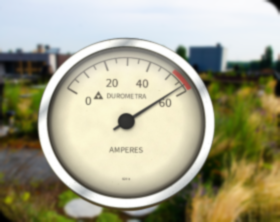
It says 57.5 A
